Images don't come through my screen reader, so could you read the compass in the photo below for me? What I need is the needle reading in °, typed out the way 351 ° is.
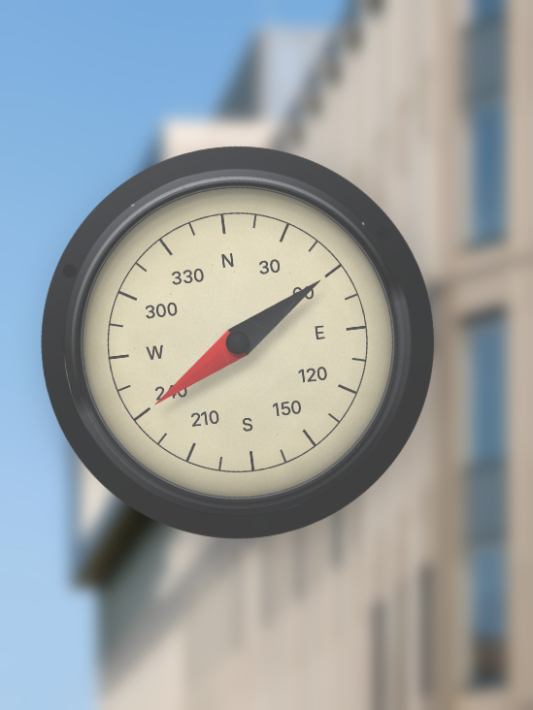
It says 240 °
